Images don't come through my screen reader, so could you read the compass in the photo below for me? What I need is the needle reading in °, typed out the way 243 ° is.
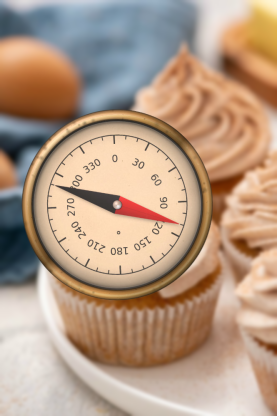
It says 110 °
